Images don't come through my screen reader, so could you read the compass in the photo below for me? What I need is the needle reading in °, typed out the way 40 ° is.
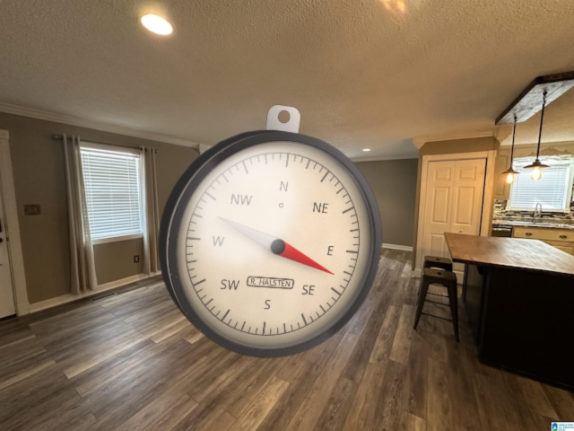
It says 110 °
